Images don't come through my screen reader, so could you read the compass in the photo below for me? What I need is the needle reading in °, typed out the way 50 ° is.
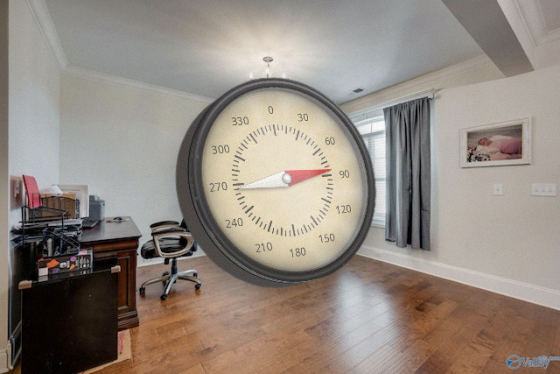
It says 85 °
